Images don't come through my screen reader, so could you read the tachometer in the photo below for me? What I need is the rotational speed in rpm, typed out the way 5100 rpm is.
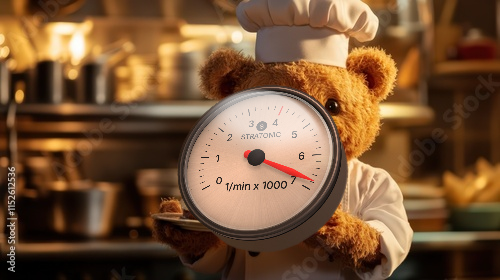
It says 6800 rpm
